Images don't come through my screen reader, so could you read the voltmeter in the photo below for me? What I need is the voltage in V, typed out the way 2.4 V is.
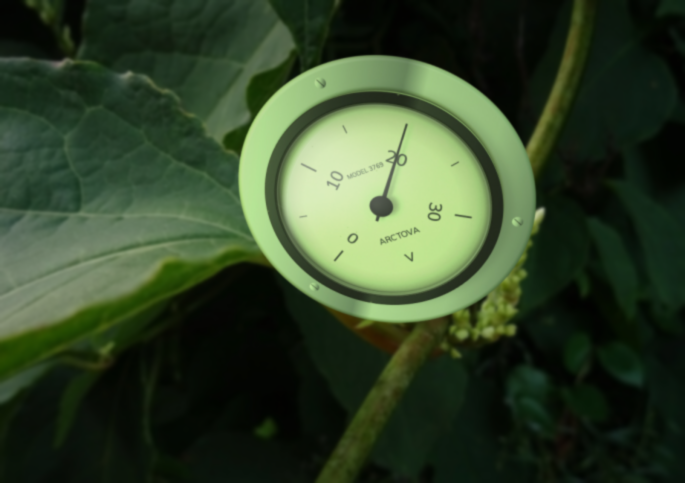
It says 20 V
